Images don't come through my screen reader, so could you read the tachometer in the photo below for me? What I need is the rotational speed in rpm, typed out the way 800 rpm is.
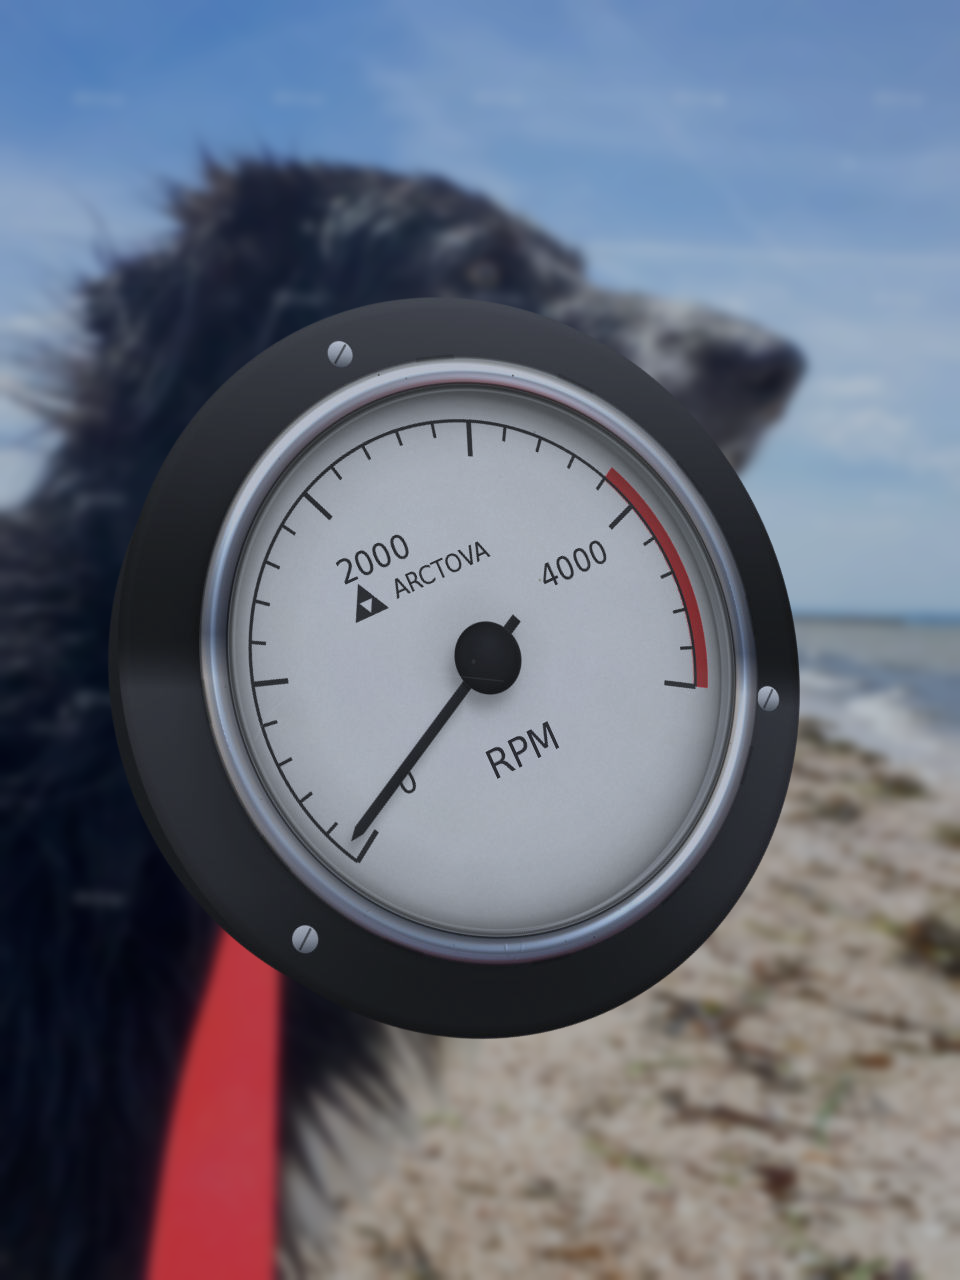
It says 100 rpm
